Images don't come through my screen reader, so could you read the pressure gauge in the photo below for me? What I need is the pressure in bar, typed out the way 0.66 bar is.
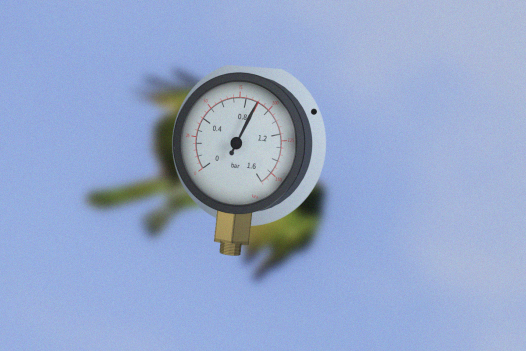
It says 0.9 bar
